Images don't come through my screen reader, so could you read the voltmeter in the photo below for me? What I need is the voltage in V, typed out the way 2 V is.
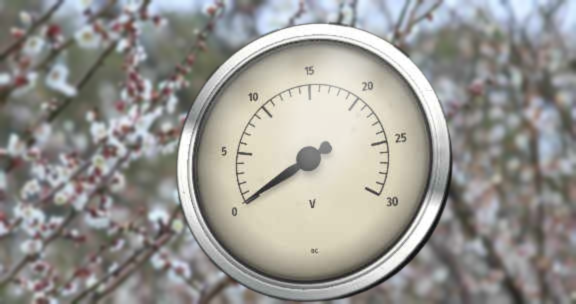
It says 0 V
